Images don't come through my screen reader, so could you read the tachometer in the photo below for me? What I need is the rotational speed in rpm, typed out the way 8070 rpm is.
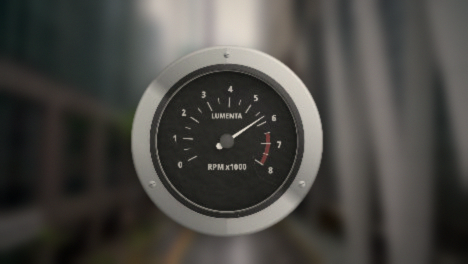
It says 5750 rpm
